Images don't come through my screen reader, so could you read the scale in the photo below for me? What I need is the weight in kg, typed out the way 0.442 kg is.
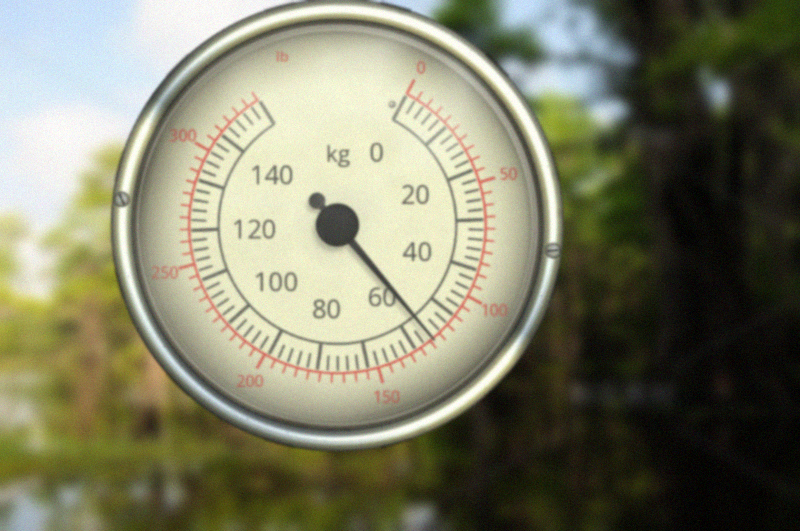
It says 56 kg
